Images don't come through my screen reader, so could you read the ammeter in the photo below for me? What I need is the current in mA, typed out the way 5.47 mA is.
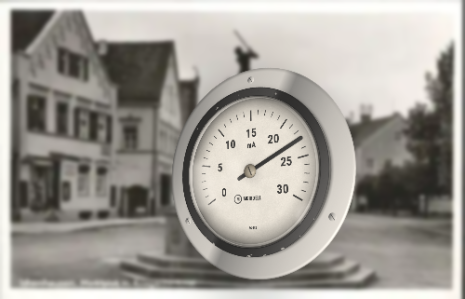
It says 23 mA
